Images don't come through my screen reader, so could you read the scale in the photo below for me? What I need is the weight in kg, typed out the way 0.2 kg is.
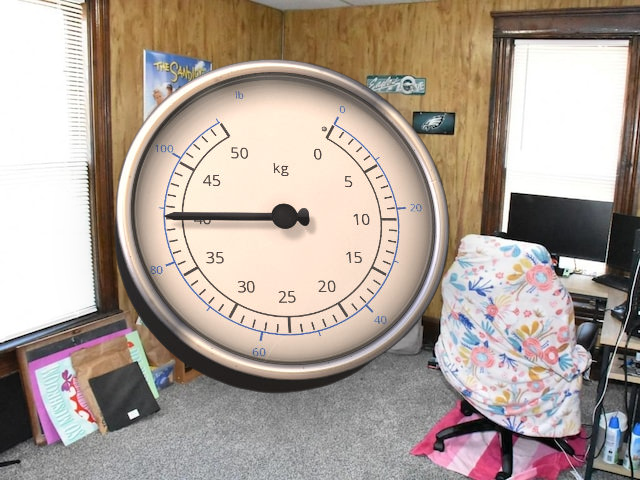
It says 40 kg
